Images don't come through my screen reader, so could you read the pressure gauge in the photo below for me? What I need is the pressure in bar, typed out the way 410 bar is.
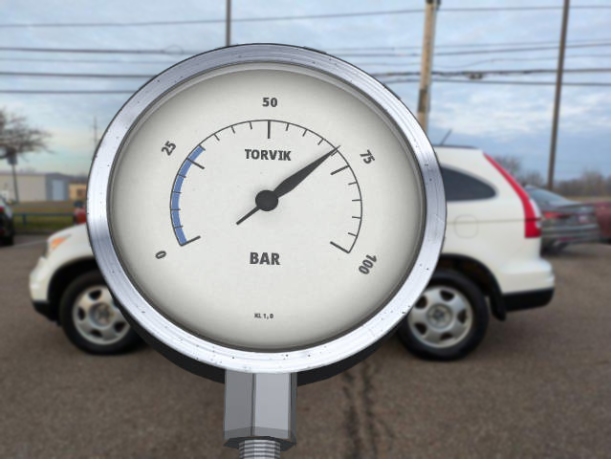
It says 70 bar
